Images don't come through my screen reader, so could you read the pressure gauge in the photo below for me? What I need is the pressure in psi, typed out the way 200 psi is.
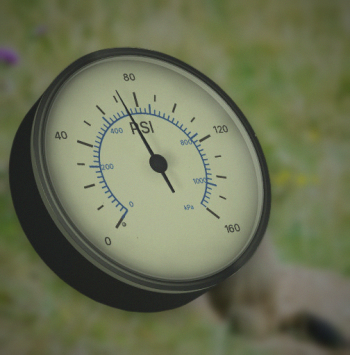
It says 70 psi
